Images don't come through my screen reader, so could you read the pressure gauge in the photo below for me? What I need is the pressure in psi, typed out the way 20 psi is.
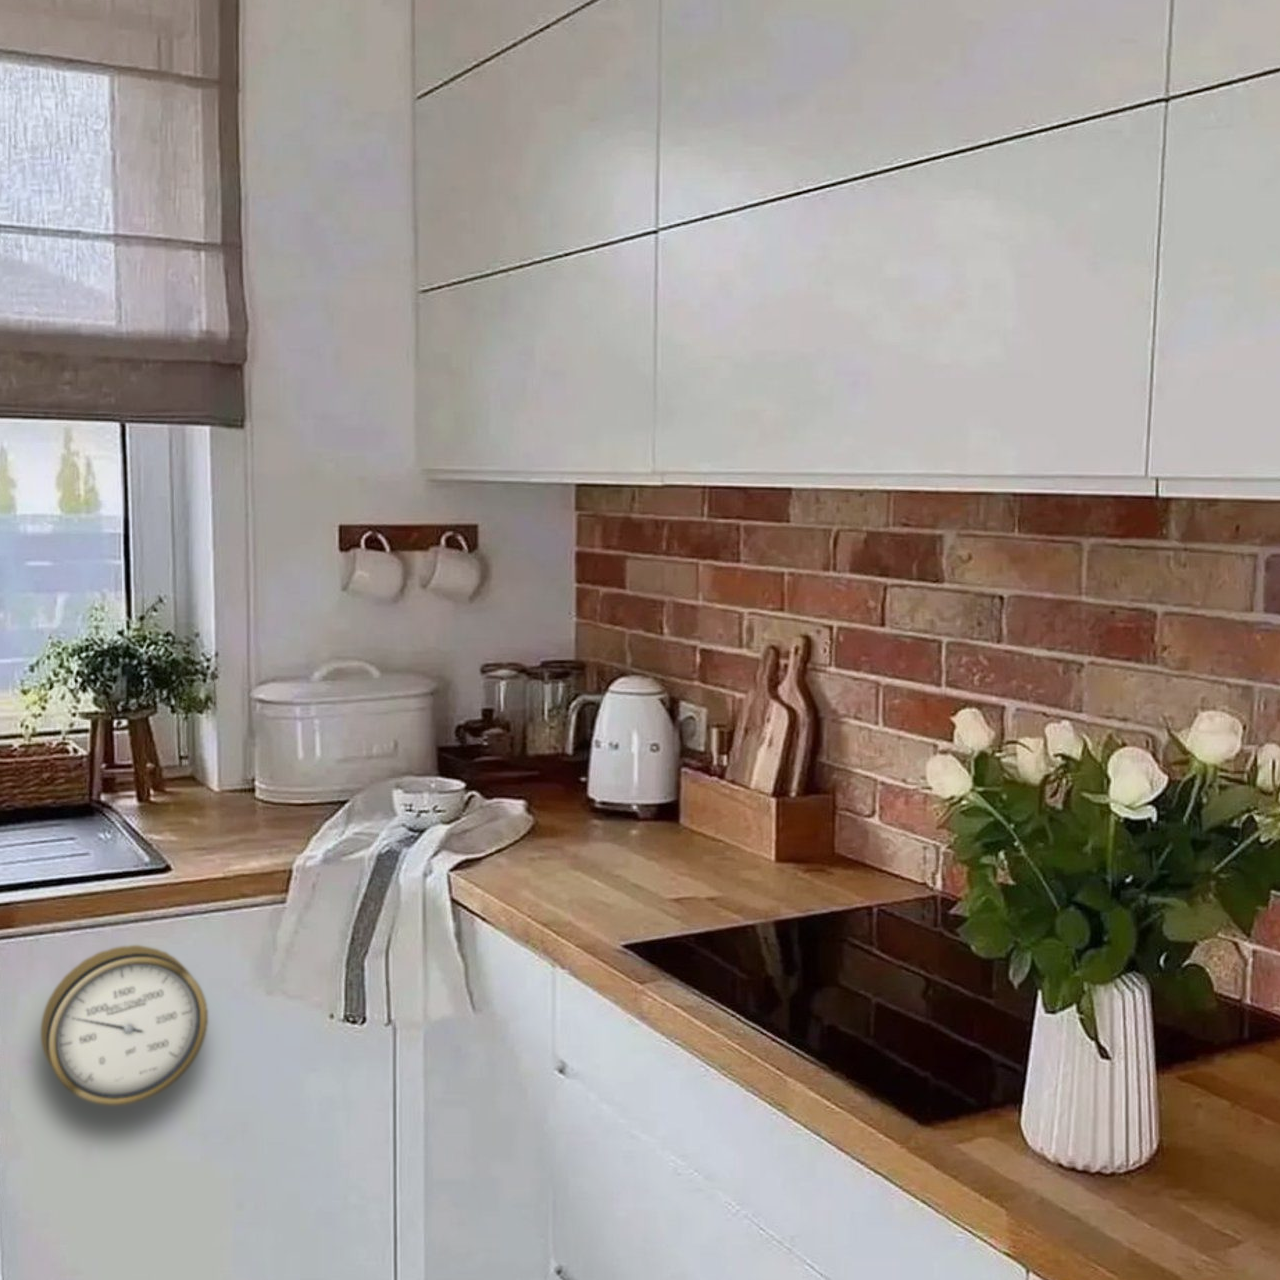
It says 800 psi
